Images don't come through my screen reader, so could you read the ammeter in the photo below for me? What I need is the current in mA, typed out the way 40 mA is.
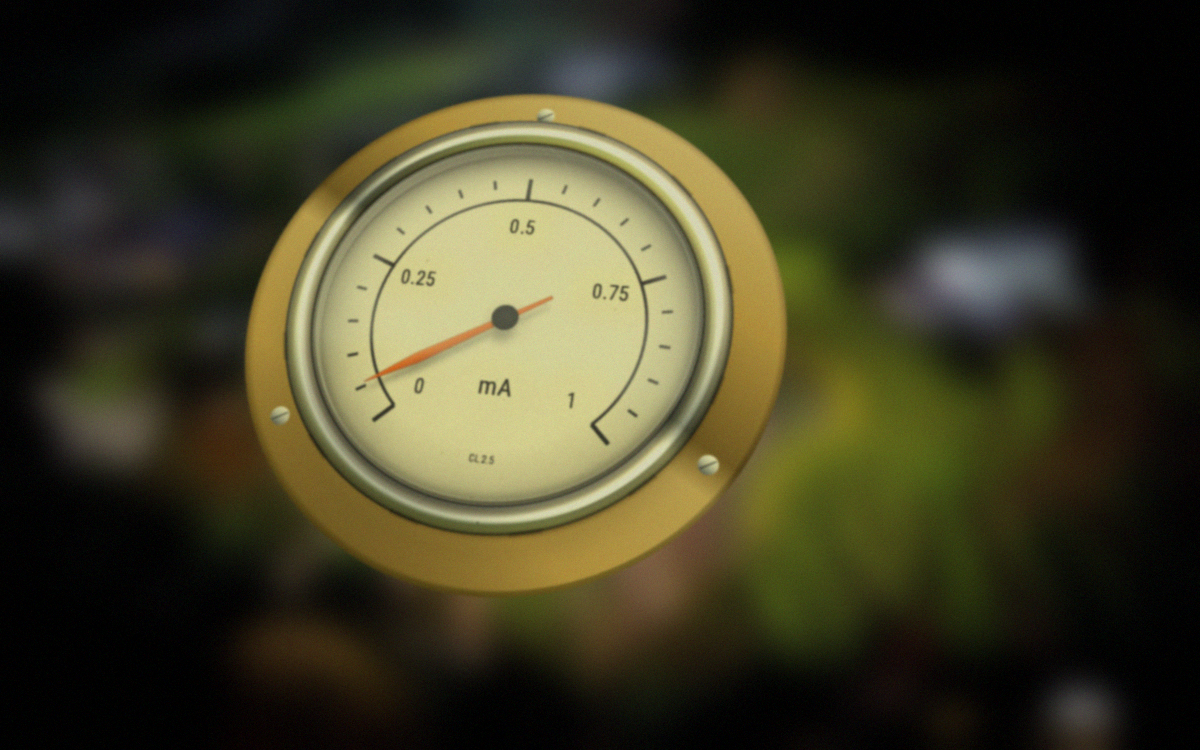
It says 0.05 mA
